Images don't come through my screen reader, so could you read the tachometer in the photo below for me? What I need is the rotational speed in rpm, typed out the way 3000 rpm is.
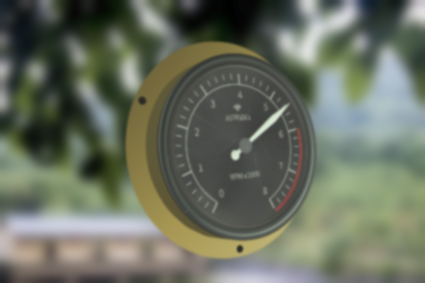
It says 5400 rpm
